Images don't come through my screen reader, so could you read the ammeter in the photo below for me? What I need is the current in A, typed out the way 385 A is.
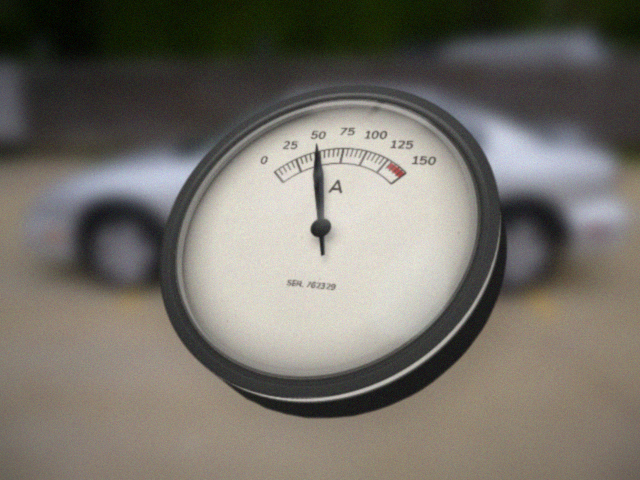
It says 50 A
